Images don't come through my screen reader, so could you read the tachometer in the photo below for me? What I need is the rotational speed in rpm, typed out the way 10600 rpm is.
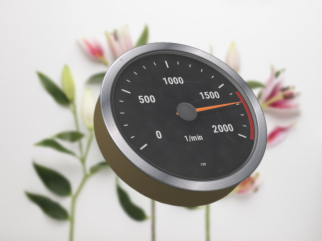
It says 1700 rpm
